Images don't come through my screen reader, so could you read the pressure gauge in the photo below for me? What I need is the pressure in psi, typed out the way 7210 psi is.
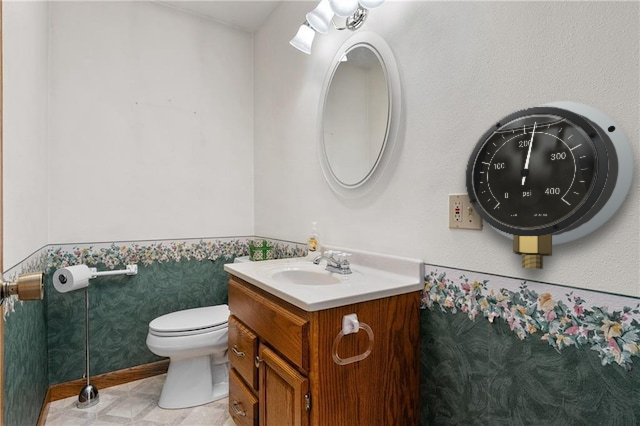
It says 220 psi
